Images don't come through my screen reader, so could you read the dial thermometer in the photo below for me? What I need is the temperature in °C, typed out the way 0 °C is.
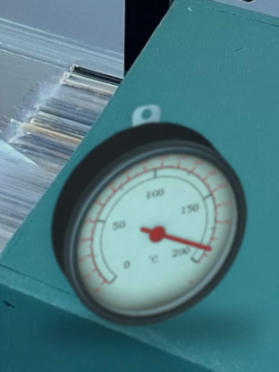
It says 187.5 °C
